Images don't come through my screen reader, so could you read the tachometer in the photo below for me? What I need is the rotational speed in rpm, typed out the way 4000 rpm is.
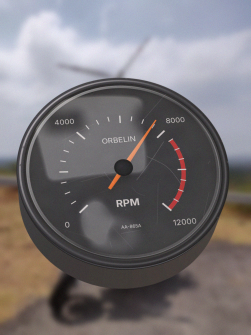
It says 7500 rpm
